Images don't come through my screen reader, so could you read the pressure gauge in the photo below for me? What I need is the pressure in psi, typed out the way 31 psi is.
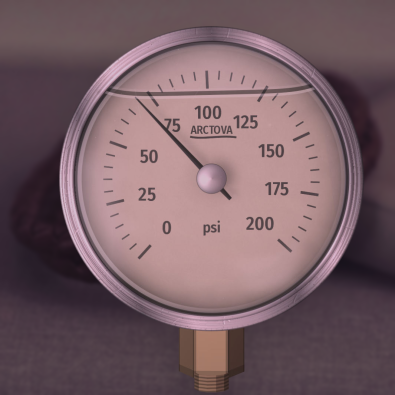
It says 70 psi
